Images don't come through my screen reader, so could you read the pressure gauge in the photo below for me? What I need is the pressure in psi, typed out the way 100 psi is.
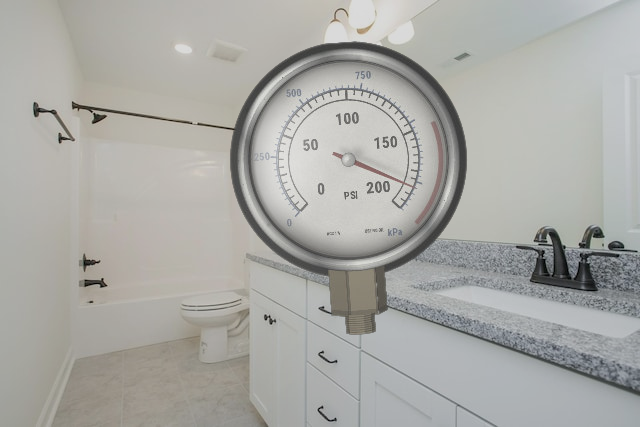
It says 185 psi
